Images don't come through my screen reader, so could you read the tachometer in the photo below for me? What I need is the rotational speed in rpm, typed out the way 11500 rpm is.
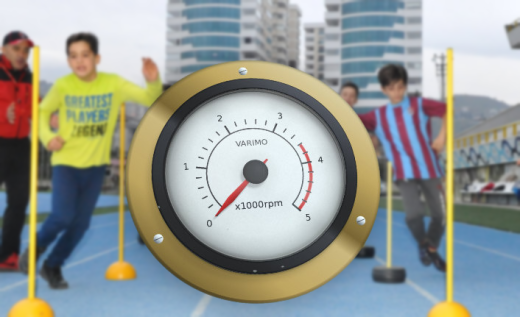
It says 0 rpm
